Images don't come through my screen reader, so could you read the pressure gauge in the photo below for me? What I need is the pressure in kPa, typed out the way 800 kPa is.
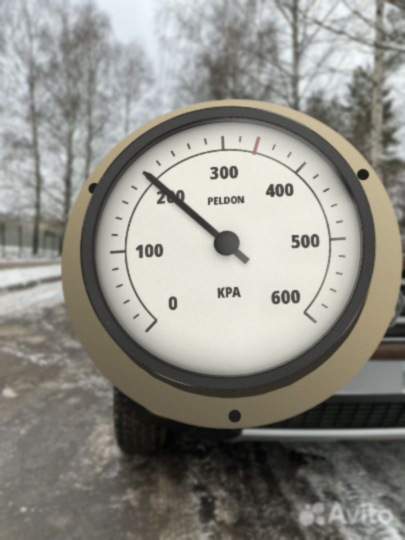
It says 200 kPa
